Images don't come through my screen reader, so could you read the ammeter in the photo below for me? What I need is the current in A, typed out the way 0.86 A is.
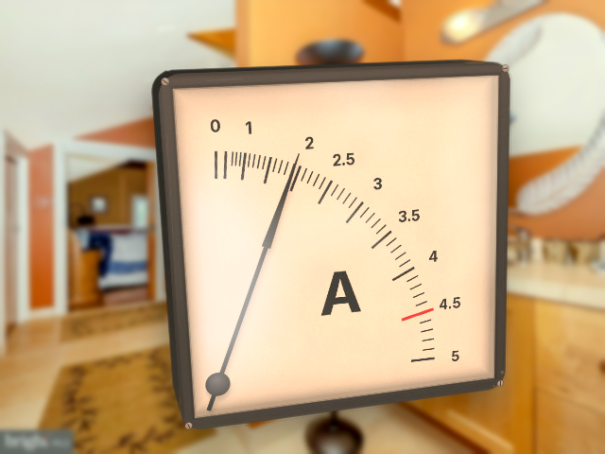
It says 1.9 A
